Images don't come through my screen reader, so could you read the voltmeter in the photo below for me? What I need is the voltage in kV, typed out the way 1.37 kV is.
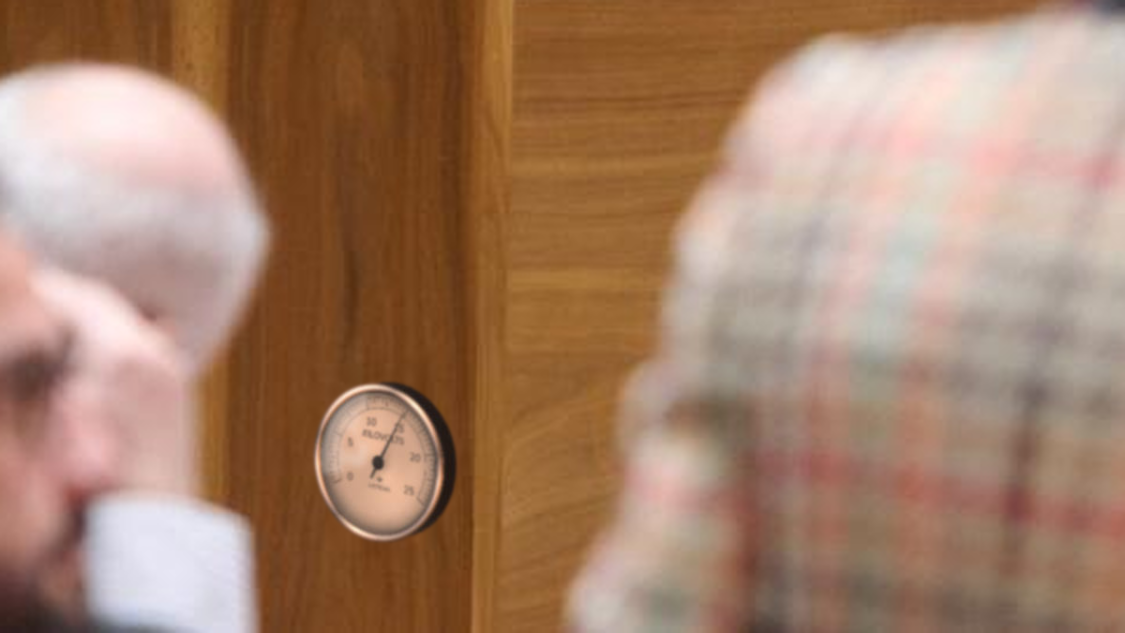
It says 15 kV
